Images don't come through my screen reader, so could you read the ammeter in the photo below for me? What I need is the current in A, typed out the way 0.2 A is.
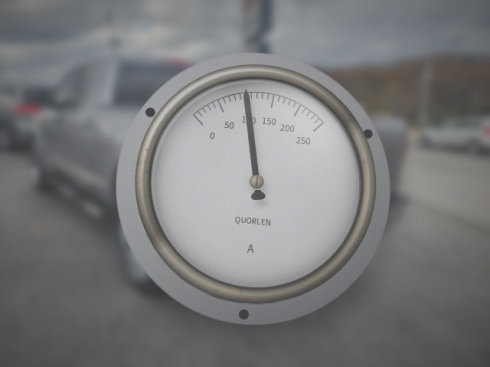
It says 100 A
